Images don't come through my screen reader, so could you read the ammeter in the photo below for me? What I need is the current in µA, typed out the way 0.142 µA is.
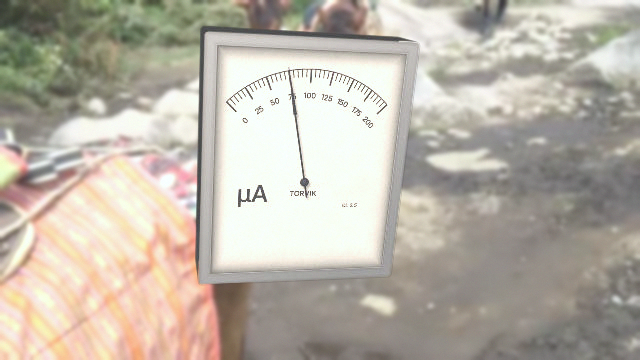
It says 75 µA
